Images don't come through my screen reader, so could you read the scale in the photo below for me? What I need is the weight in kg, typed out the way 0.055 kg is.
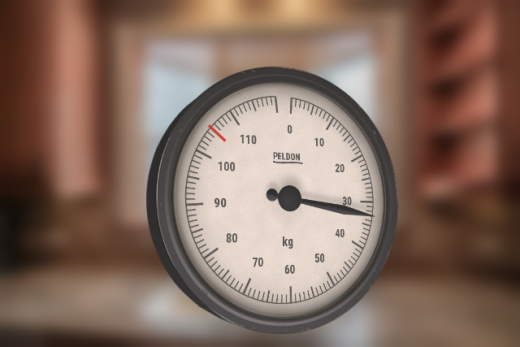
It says 33 kg
